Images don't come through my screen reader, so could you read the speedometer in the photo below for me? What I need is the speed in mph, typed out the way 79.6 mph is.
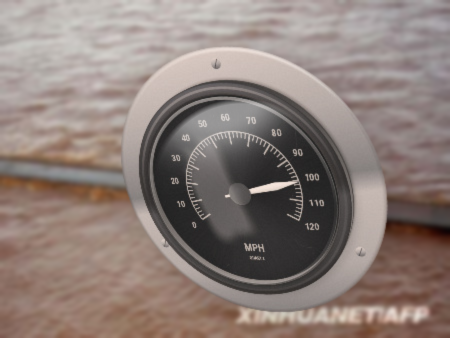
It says 100 mph
